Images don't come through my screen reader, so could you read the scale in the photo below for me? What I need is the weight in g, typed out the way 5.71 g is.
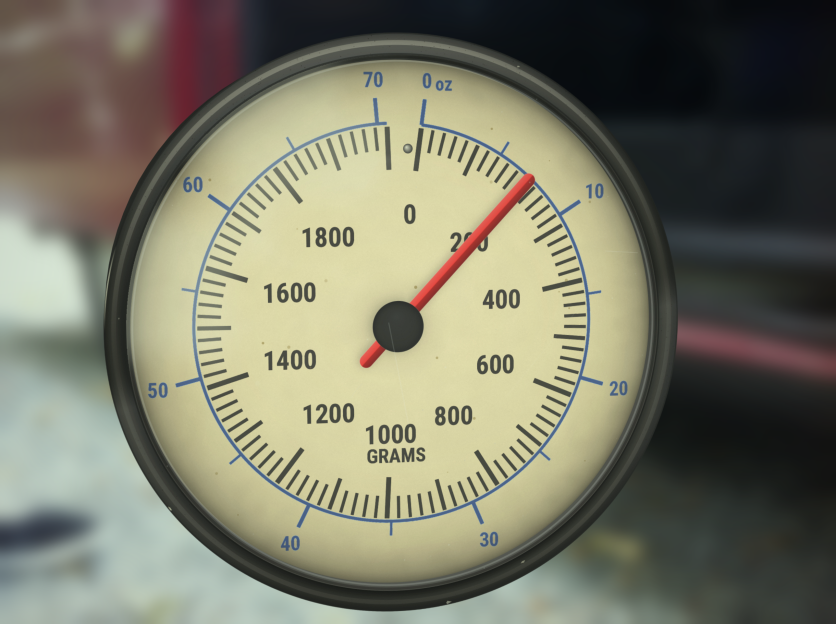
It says 200 g
